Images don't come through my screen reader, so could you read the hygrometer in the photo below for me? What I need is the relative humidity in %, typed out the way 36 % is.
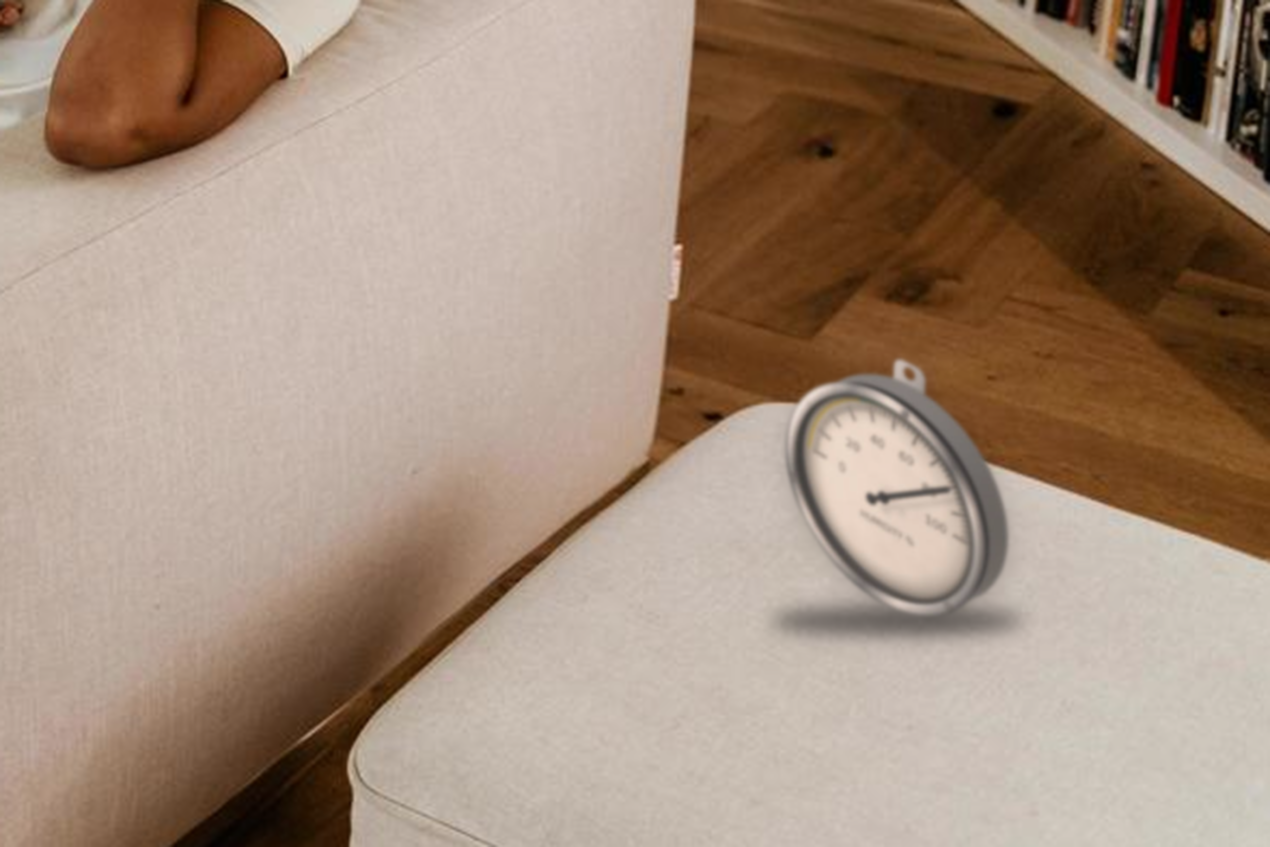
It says 80 %
